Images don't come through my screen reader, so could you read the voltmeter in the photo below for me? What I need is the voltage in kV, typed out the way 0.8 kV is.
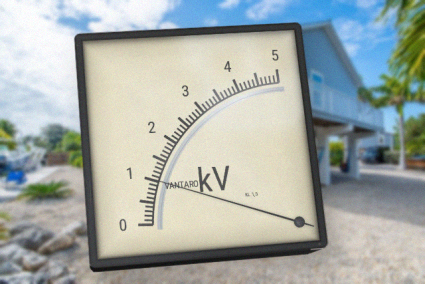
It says 1 kV
